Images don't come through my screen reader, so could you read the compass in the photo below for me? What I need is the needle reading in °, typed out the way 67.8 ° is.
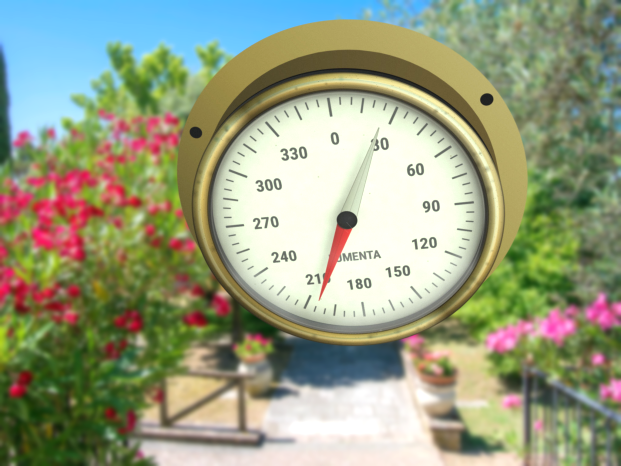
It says 205 °
